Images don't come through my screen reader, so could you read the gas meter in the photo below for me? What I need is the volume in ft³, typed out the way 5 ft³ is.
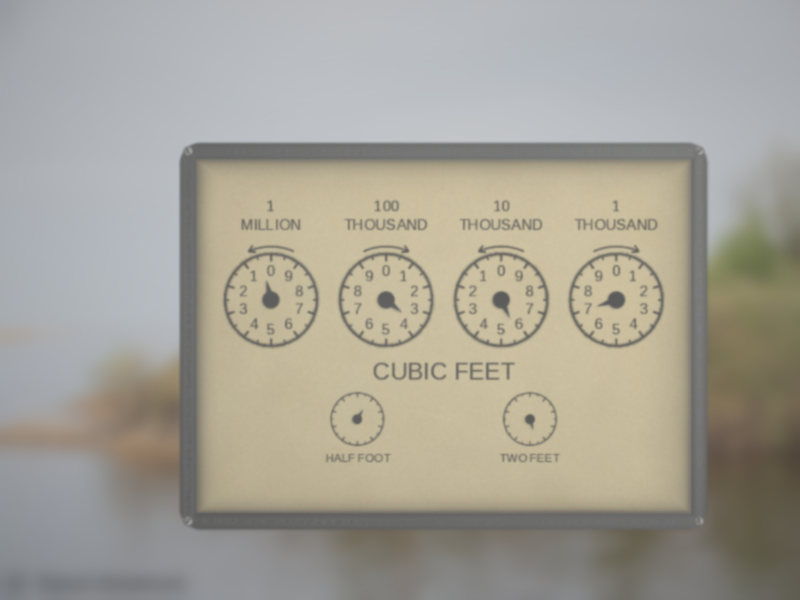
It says 35700 ft³
